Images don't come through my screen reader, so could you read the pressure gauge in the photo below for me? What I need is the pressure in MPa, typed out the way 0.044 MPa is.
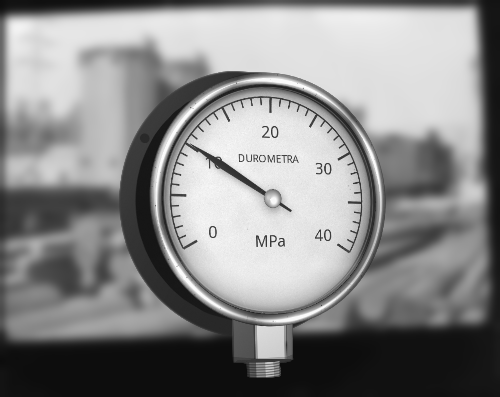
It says 10 MPa
